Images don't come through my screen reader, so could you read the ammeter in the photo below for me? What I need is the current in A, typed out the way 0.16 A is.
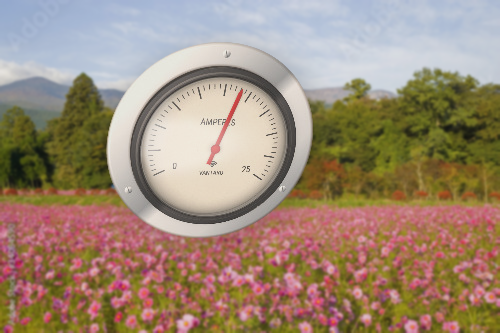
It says 14 A
